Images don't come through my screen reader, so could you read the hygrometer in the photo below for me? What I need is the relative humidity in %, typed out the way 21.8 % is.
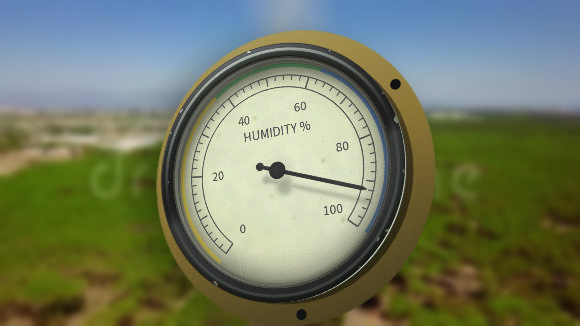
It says 92 %
